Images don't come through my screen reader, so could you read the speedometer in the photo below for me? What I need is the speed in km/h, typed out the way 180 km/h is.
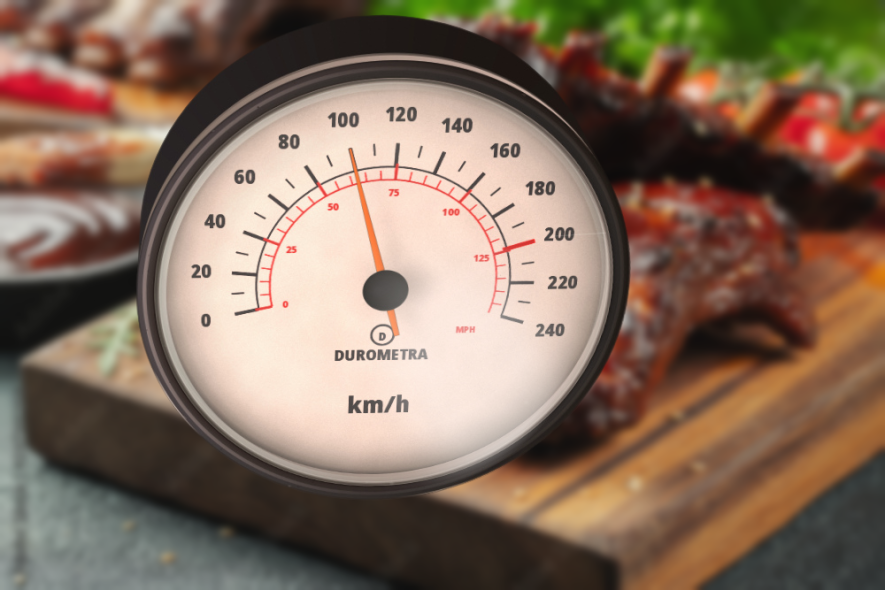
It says 100 km/h
